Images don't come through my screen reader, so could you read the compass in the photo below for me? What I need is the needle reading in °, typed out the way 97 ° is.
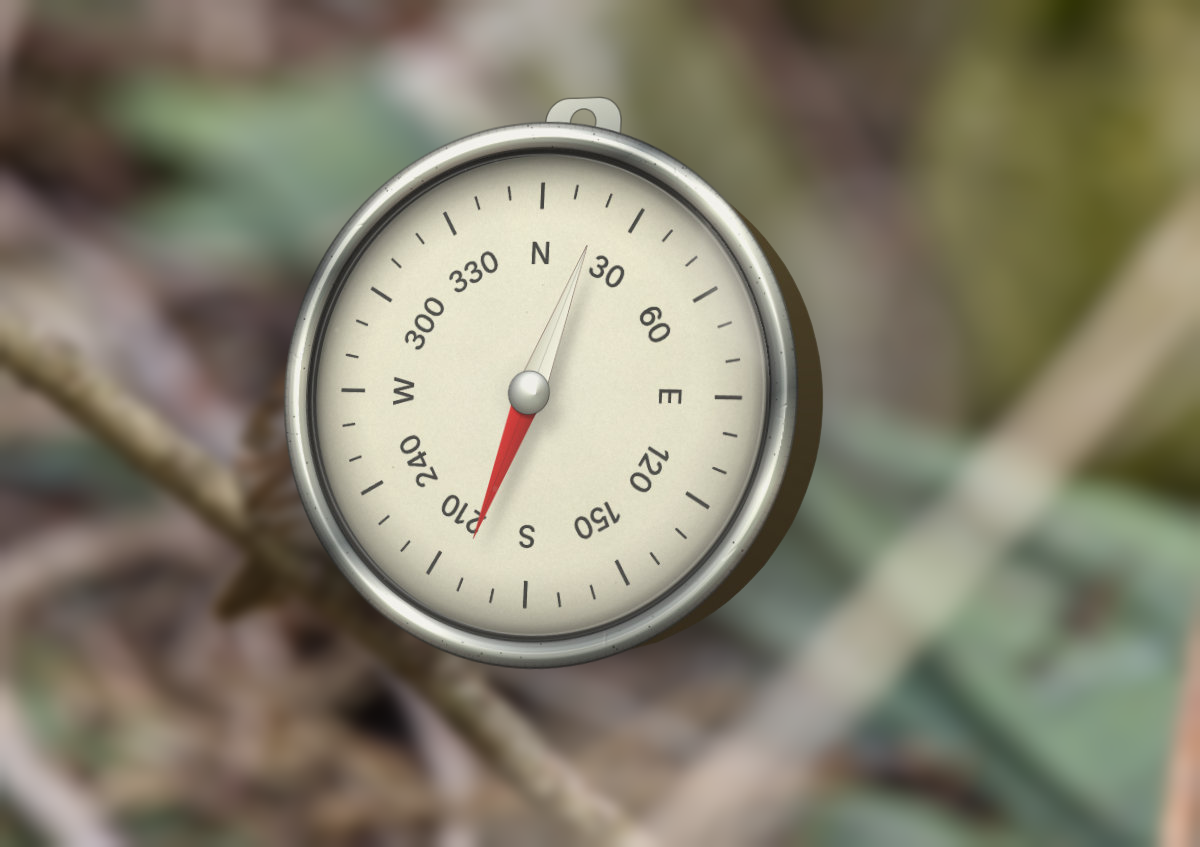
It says 200 °
